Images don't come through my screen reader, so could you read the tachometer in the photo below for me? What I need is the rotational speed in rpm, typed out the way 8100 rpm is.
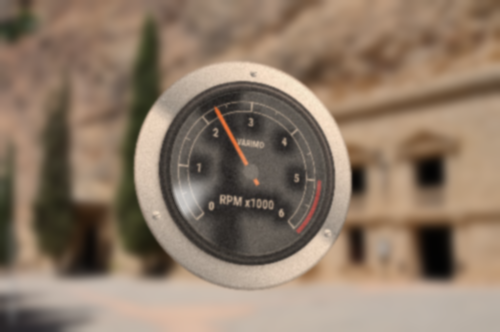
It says 2250 rpm
